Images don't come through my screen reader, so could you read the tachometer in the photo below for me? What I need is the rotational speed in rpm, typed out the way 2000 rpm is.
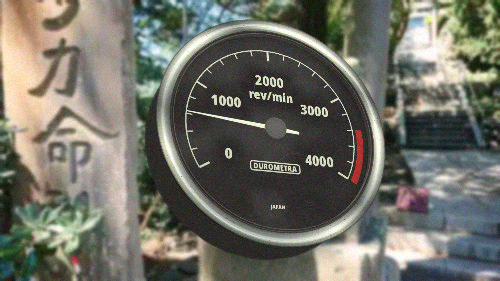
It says 600 rpm
